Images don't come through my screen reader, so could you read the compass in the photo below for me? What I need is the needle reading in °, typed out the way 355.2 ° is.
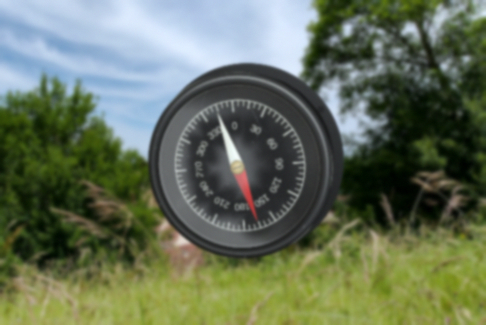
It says 165 °
